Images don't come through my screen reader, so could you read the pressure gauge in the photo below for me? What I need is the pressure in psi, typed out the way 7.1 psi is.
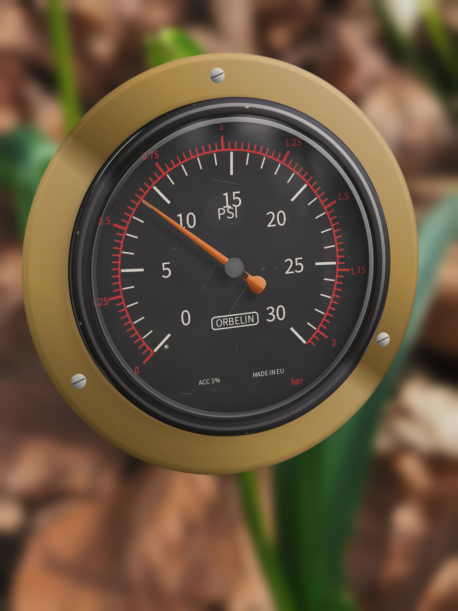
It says 9 psi
